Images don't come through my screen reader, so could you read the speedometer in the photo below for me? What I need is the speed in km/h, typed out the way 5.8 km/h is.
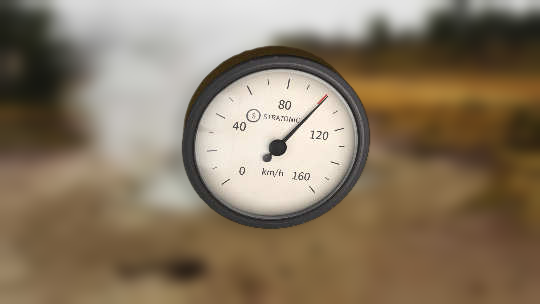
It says 100 km/h
